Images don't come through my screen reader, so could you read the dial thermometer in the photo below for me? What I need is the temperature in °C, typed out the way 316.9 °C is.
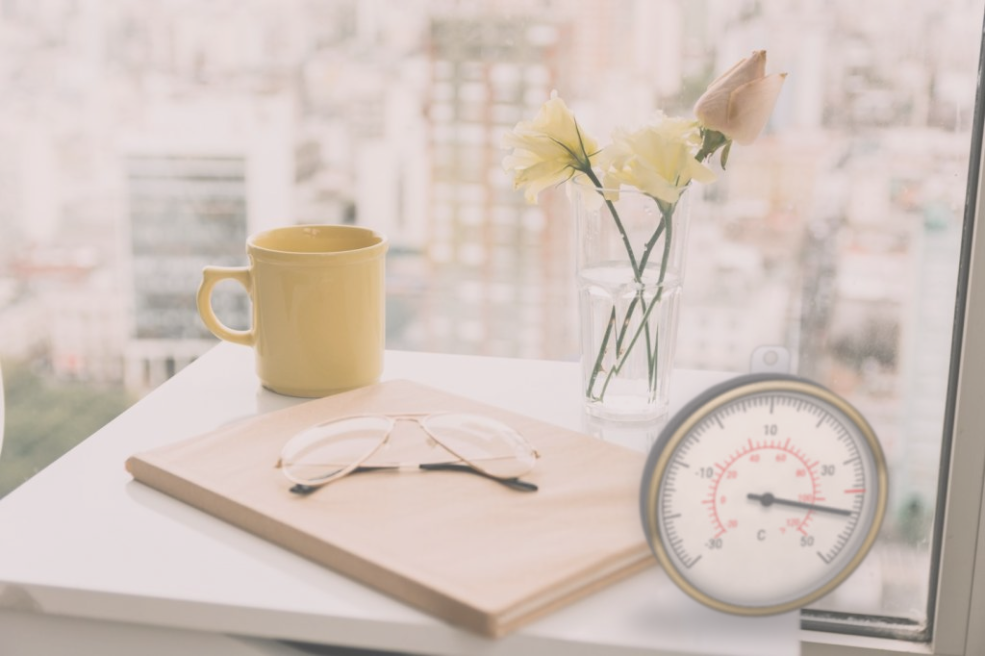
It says 40 °C
